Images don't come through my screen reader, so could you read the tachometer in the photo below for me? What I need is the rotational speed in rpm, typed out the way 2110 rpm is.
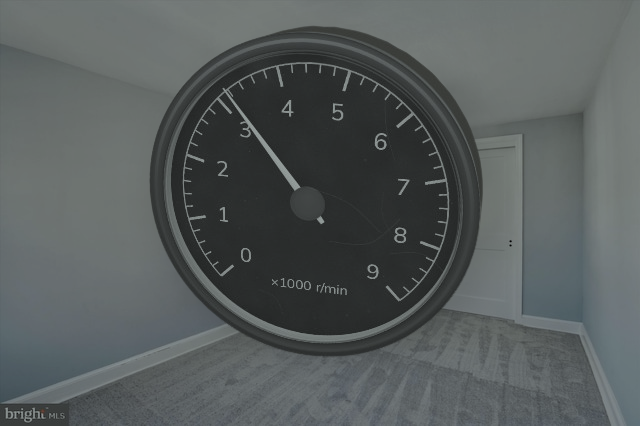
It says 3200 rpm
